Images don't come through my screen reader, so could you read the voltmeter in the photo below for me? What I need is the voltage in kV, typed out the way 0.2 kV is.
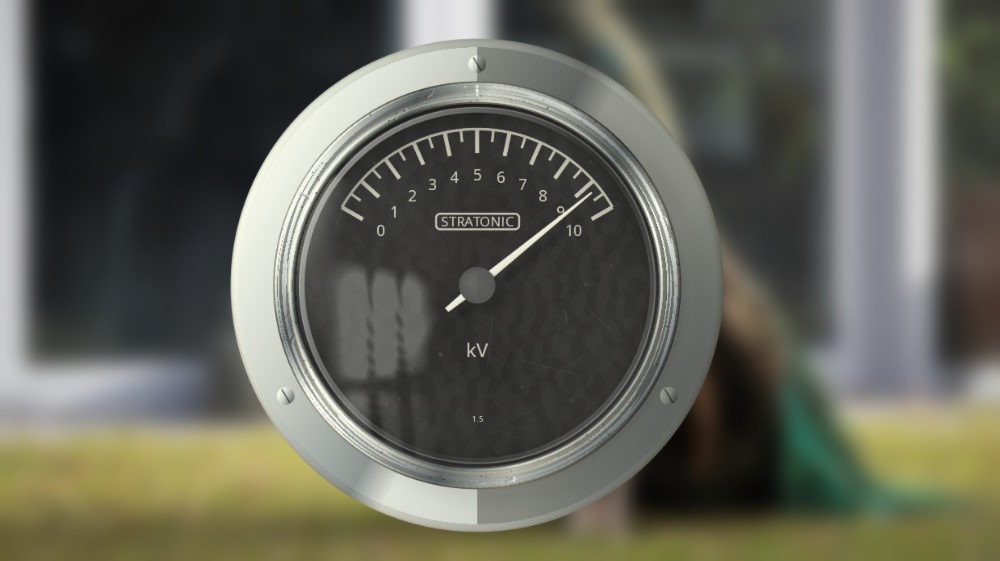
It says 9.25 kV
